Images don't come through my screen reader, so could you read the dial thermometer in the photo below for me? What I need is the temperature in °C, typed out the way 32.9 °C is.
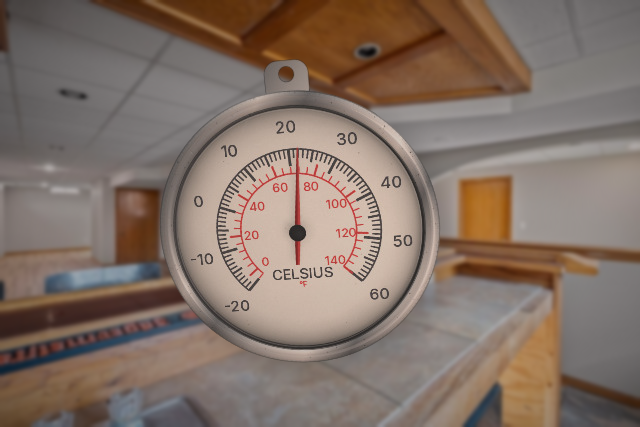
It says 22 °C
